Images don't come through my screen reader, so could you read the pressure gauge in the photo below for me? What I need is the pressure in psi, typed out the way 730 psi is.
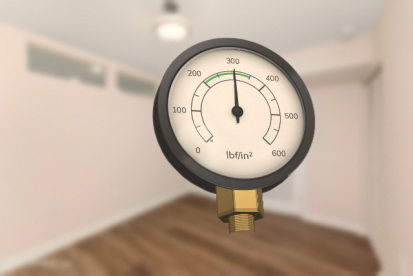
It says 300 psi
